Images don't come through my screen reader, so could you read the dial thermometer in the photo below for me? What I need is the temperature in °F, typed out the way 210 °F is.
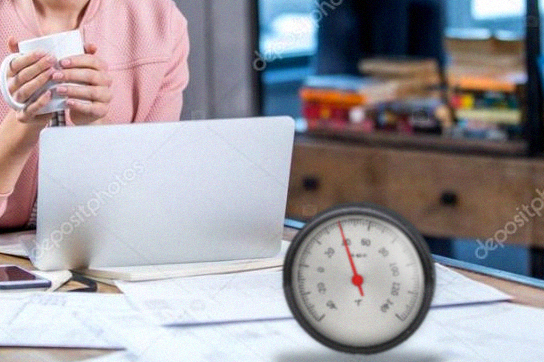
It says 40 °F
